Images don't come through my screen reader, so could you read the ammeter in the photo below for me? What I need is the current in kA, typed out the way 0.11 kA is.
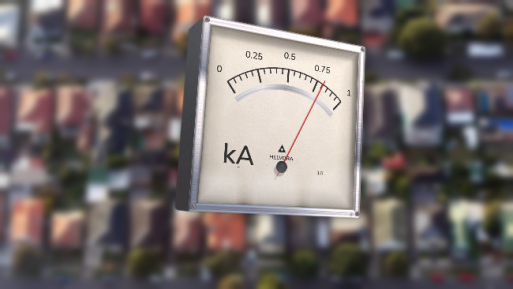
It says 0.8 kA
